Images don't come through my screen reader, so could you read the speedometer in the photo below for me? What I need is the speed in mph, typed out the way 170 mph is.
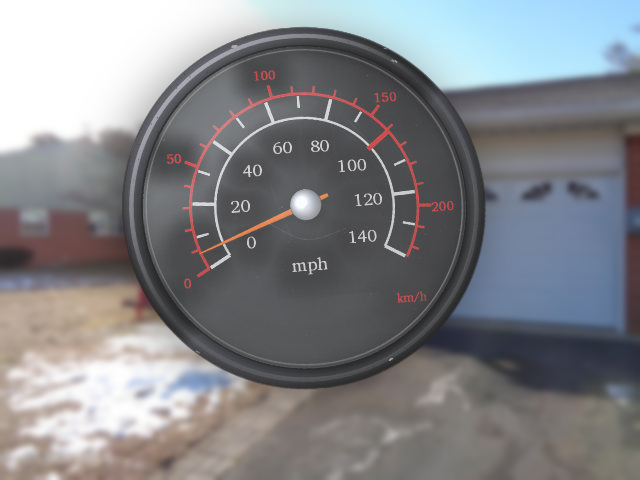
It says 5 mph
